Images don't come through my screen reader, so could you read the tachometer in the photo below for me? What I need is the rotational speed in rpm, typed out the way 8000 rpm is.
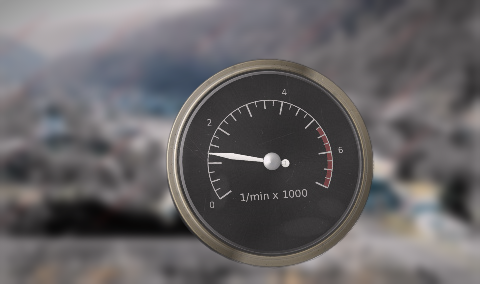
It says 1250 rpm
